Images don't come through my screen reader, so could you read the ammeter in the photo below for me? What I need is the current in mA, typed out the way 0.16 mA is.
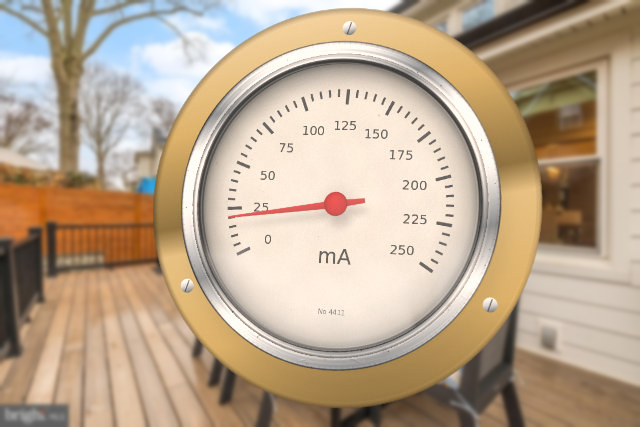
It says 20 mA
